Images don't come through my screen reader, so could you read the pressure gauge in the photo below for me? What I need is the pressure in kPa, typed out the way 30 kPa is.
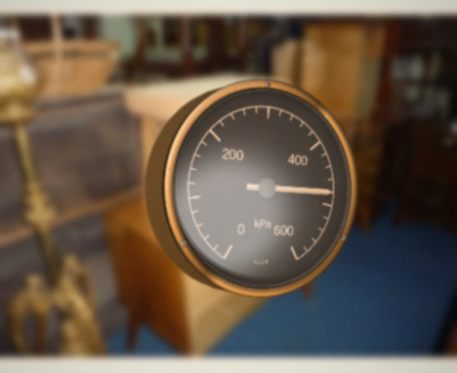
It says 480 kPa
